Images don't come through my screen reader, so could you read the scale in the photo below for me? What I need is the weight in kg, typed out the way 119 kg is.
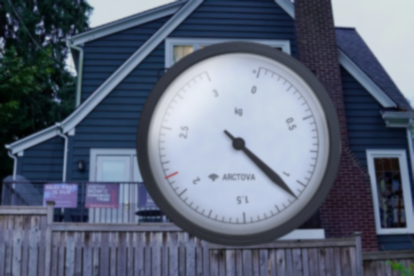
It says 1.1 kg
